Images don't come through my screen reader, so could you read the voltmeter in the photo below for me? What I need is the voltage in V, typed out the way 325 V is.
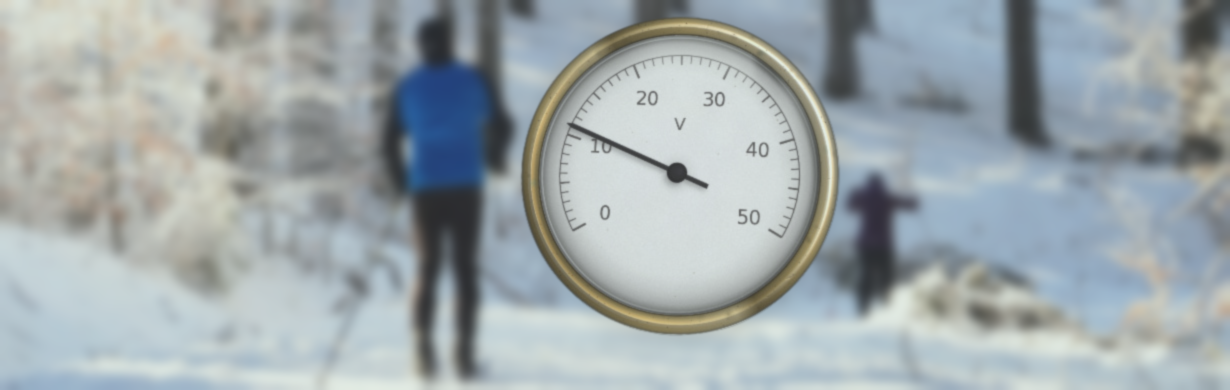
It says 11 V
